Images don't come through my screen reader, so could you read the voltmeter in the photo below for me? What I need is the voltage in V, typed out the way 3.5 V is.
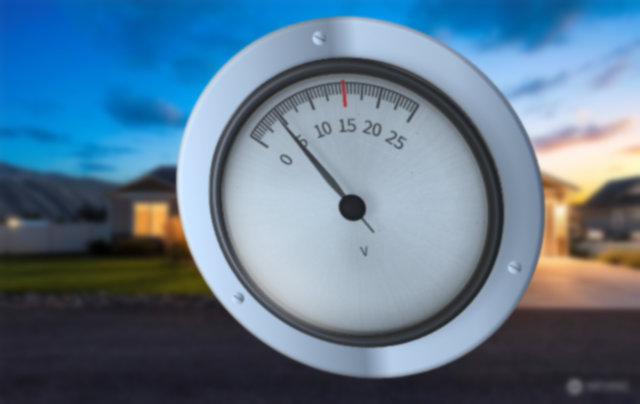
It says 5 V
